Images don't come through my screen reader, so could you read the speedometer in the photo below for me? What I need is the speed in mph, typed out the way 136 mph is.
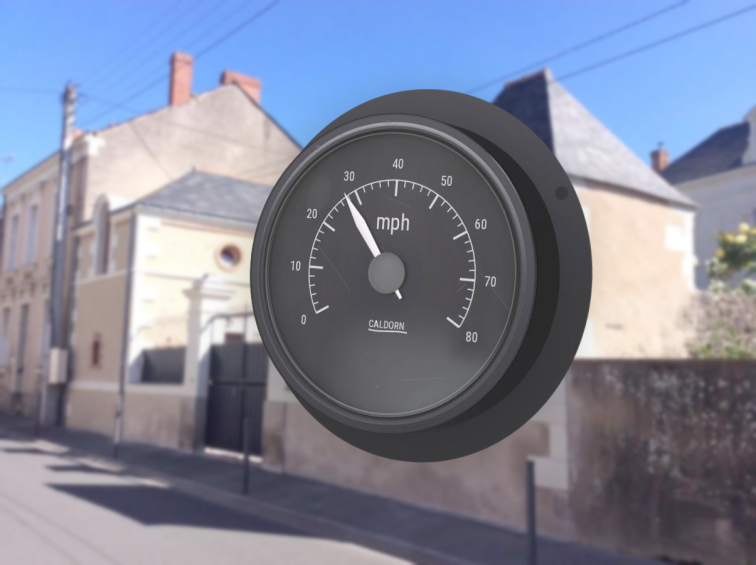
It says 28 mph
